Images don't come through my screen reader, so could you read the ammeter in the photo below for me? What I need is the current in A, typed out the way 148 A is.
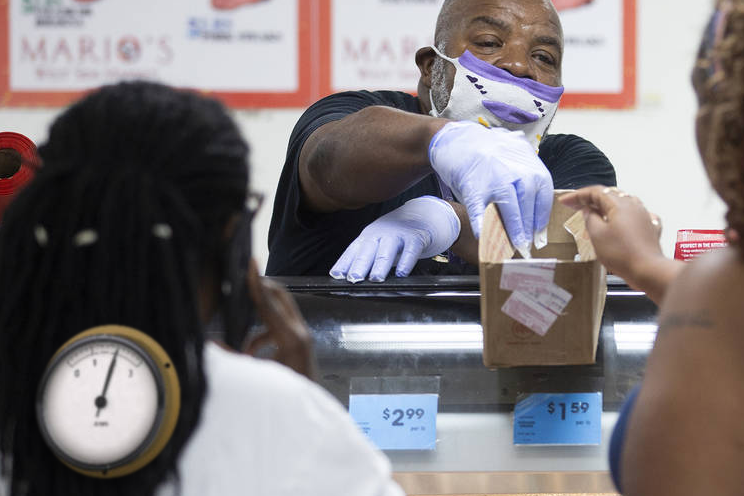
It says 2 A
